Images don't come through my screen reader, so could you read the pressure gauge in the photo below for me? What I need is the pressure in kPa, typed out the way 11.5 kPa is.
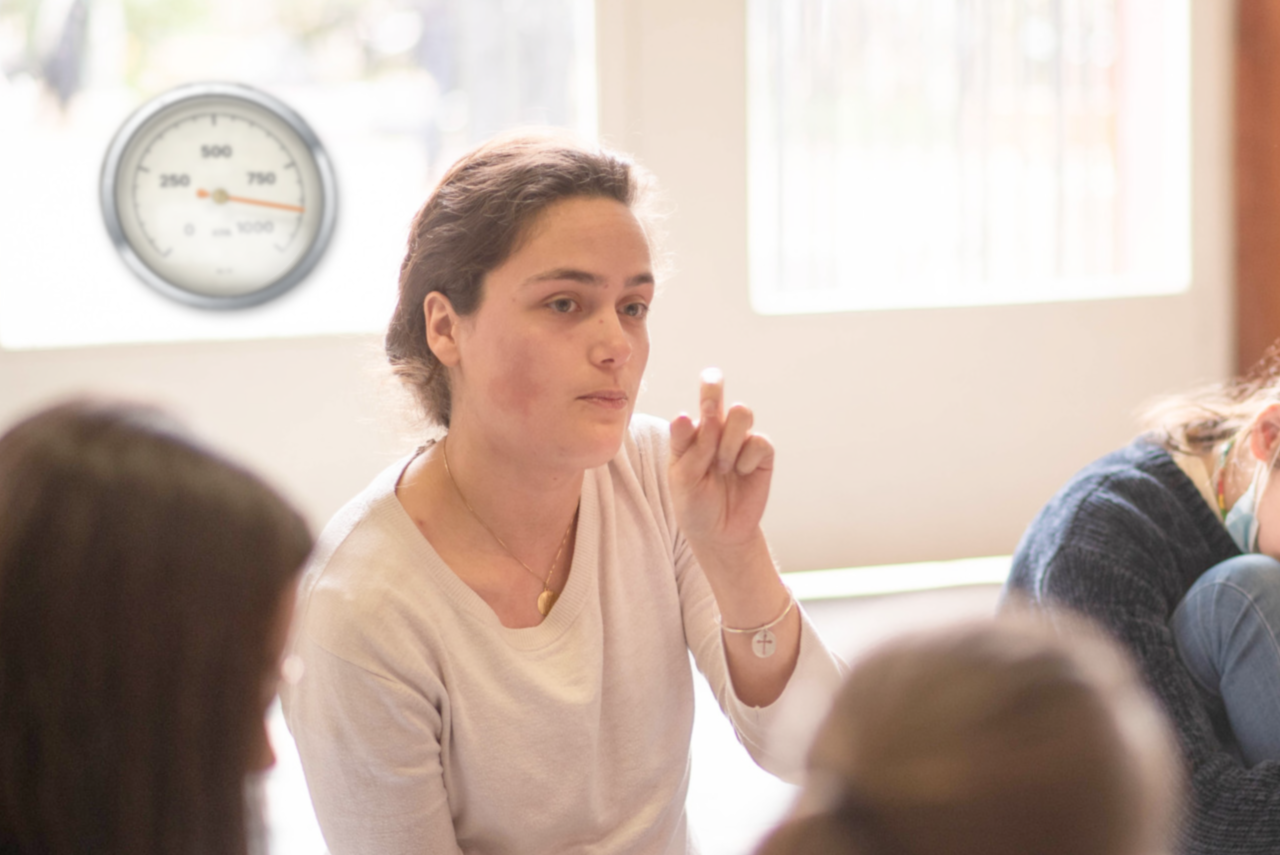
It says 875 kPa
